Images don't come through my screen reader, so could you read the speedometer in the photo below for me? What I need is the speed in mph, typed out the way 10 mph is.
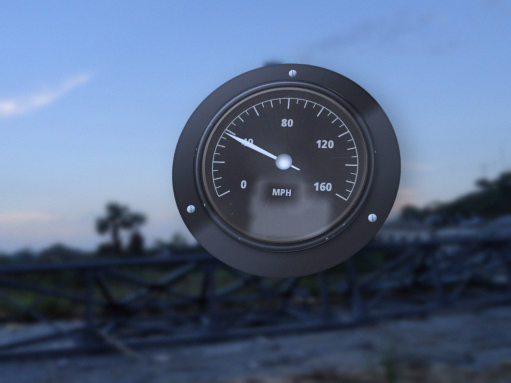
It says 37.5 mph
